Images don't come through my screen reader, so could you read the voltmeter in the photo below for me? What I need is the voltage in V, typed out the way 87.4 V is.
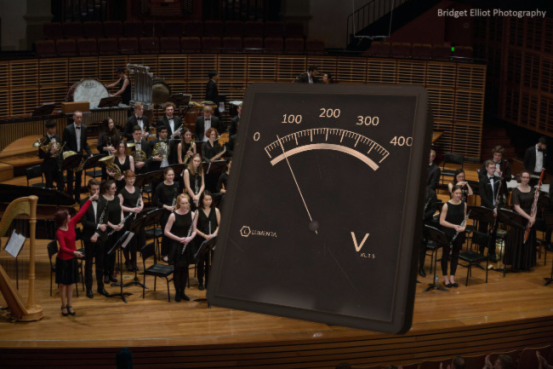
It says 50 V
